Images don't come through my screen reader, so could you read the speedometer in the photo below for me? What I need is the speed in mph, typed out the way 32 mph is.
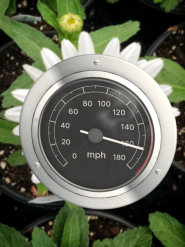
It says 160 mph
